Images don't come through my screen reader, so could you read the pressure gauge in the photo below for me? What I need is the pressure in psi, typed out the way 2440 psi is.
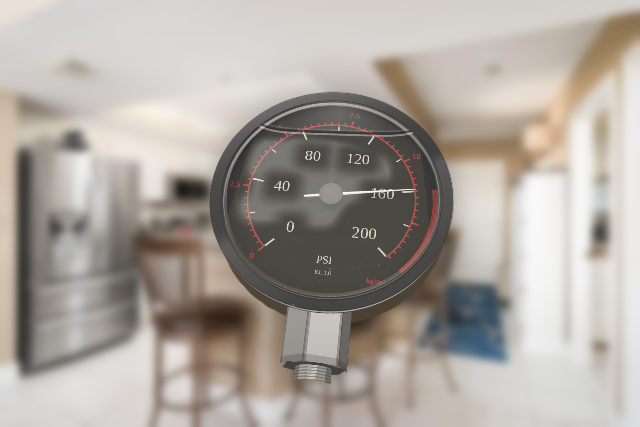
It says 160 psi
